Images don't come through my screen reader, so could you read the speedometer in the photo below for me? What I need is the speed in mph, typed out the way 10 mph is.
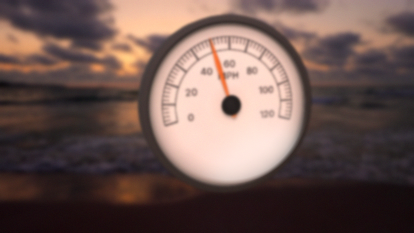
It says 50 mph
